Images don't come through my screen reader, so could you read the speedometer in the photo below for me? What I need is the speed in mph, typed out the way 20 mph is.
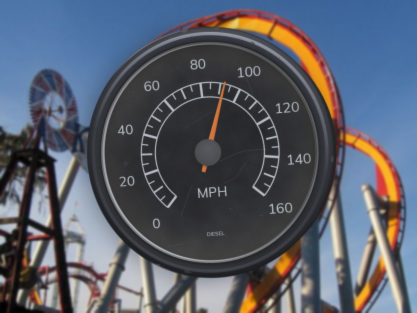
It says 92.5 mph
